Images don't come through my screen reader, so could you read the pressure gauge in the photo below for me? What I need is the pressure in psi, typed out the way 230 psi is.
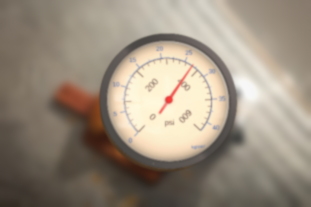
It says 380 psi
